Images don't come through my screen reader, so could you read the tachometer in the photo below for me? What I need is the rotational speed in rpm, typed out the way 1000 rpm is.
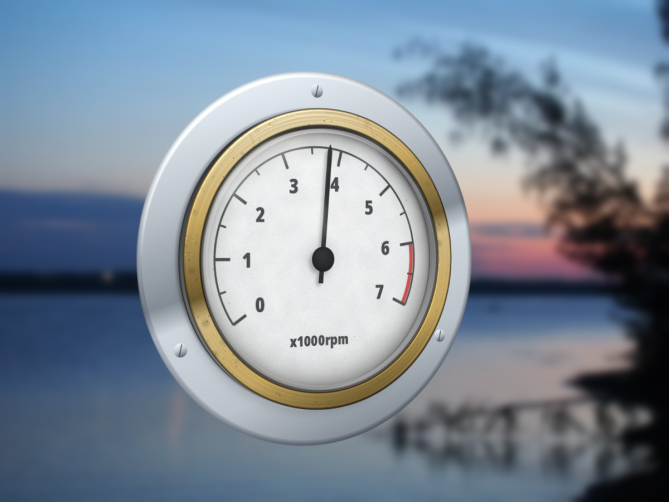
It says 3750 rpm
